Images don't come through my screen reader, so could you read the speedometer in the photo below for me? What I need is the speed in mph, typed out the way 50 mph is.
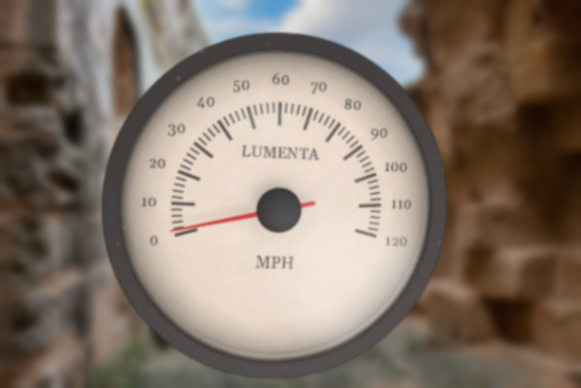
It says 2 mph
